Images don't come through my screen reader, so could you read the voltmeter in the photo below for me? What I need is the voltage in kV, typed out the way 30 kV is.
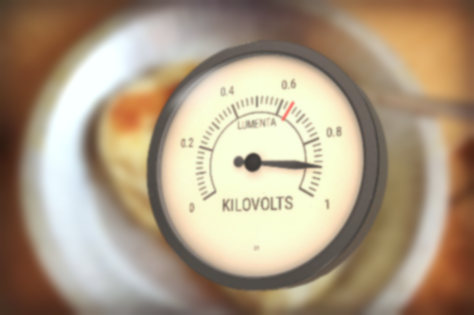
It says 0.9 kV
